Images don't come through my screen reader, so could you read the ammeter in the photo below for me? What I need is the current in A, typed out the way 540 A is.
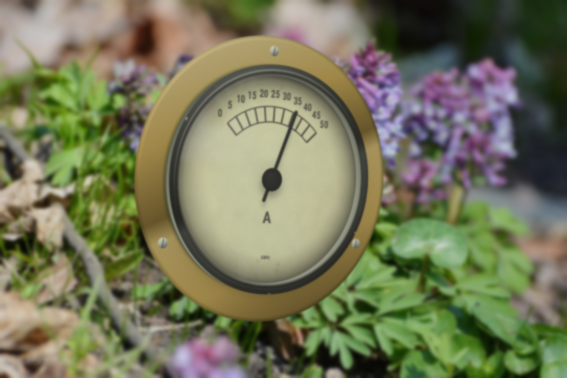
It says 35 A
